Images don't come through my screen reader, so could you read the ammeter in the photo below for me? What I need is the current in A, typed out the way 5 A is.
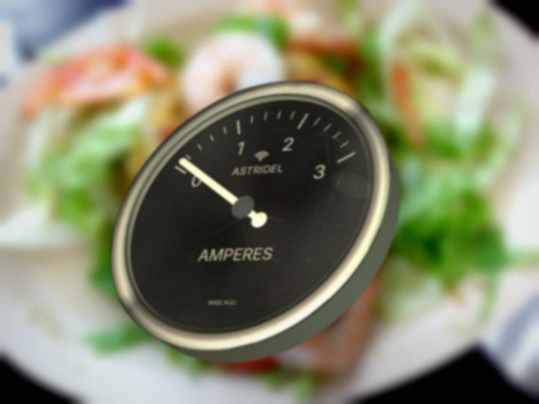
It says 0.1 A
